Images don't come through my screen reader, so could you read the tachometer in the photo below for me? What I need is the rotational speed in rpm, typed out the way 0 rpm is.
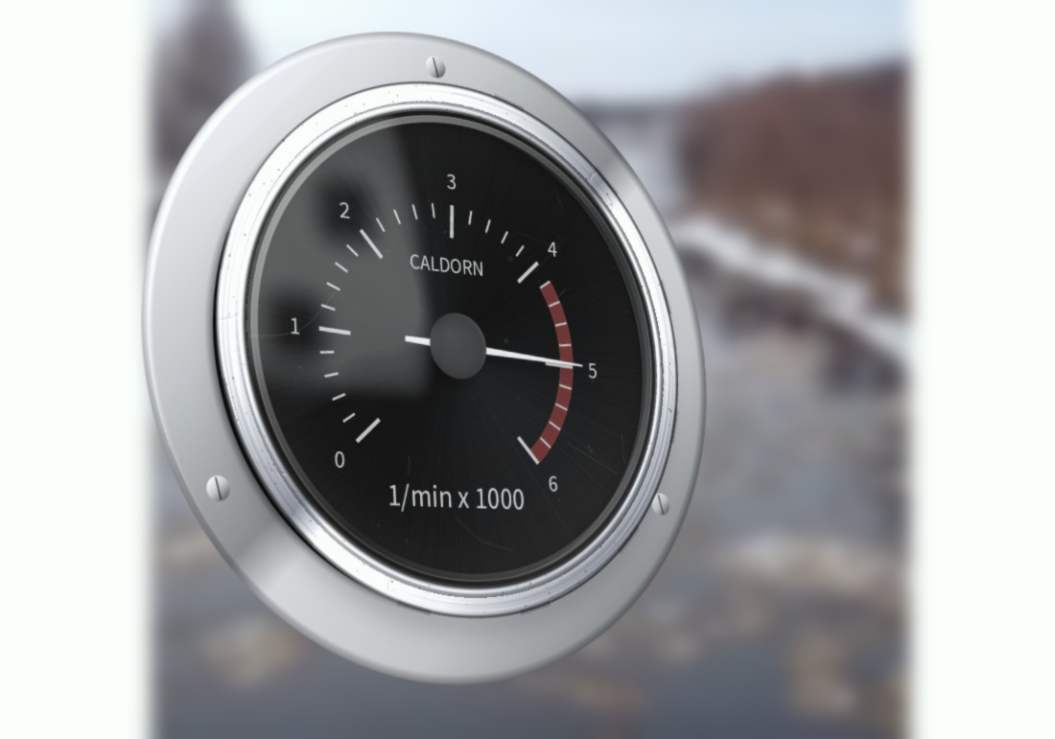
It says 5000 rpm
